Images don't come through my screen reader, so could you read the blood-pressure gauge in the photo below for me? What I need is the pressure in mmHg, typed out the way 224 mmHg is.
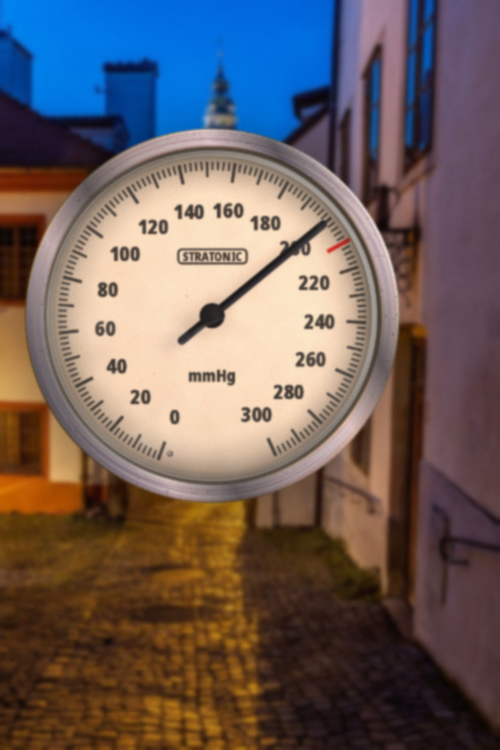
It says 200 mmHg
